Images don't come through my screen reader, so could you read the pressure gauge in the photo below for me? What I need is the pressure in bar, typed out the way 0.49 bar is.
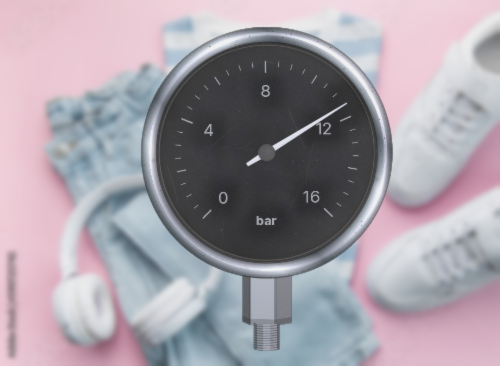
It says 11.5 bar
